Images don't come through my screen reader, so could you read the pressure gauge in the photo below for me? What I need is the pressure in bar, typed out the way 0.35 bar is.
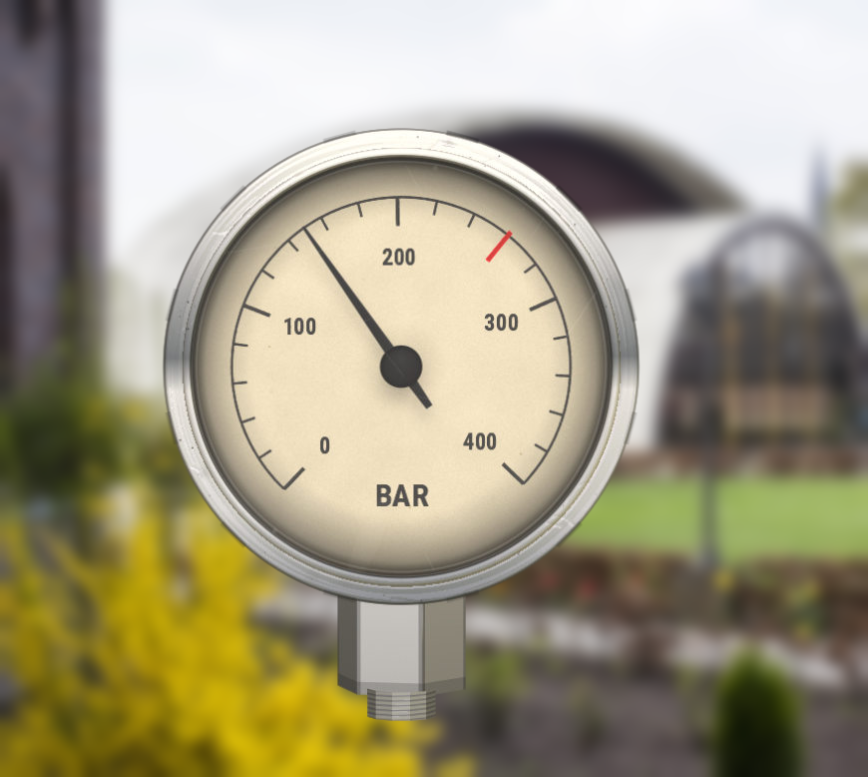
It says 150 bar
